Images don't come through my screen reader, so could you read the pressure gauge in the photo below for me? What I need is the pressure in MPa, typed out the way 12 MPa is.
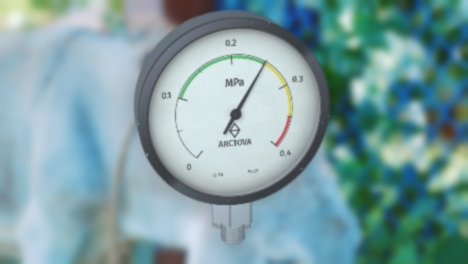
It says 0.25 MPa
